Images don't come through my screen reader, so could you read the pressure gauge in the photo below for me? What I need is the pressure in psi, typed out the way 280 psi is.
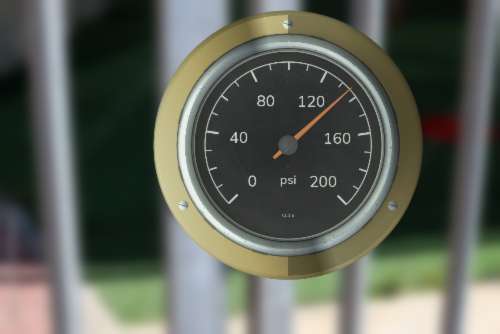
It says 135 psi
